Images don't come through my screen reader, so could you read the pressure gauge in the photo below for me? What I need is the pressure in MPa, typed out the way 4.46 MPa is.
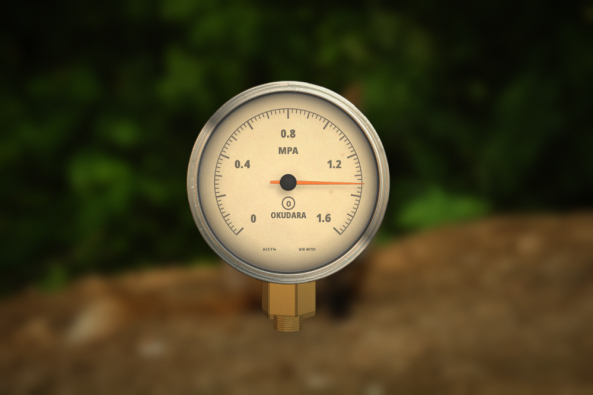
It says 1.34 MPa
